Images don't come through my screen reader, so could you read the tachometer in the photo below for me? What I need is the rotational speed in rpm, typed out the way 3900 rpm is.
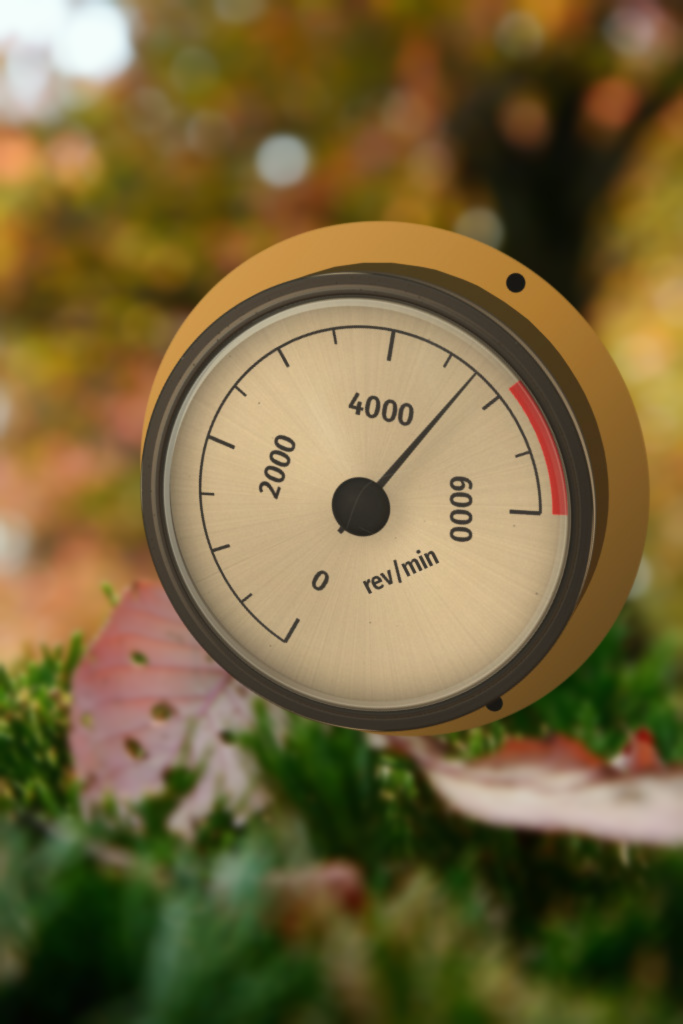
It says 4750 rpm
